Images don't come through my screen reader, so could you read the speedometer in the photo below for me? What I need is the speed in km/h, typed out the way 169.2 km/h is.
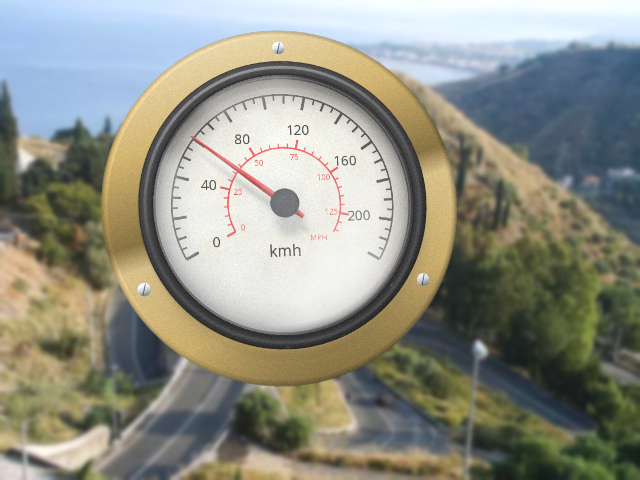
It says 60 km/h
